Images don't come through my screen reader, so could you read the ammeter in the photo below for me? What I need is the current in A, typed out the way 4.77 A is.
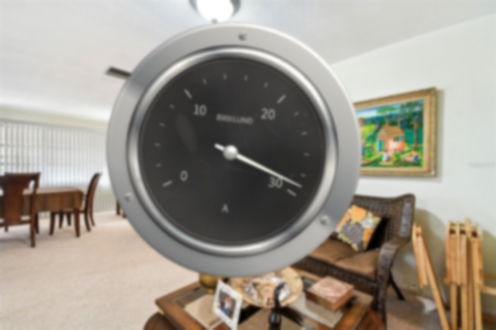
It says 29 A
